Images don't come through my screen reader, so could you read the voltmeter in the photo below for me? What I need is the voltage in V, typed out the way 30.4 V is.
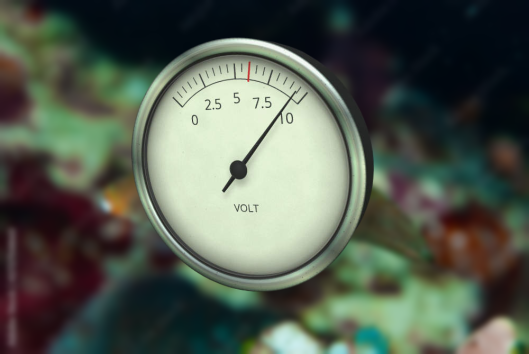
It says 9.5 V
